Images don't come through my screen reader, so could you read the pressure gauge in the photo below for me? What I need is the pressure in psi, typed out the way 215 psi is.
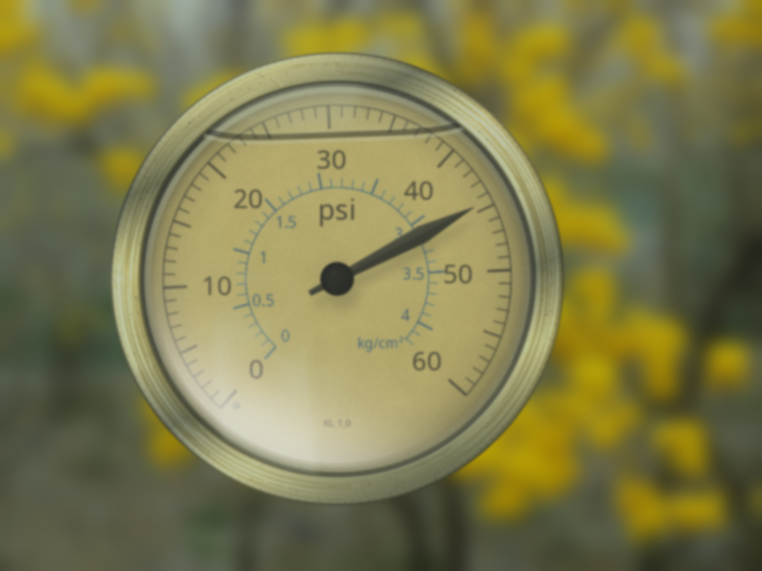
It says 44.5 psi
